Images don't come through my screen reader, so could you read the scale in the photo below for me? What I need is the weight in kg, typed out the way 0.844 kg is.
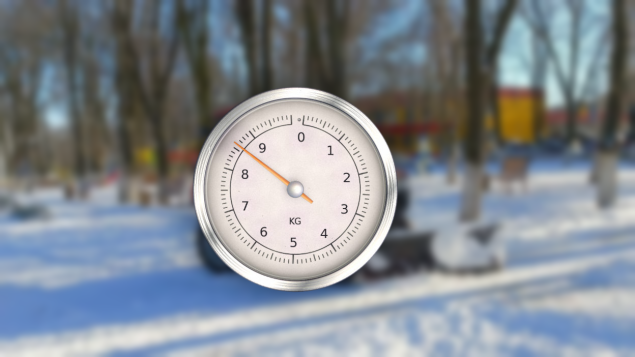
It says 8.6 kg
